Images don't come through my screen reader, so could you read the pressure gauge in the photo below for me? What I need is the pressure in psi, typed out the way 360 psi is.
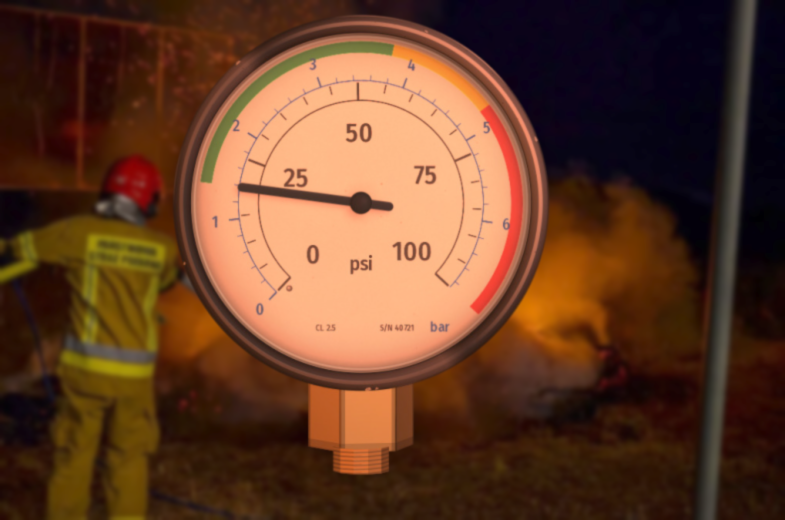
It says 20 psi
